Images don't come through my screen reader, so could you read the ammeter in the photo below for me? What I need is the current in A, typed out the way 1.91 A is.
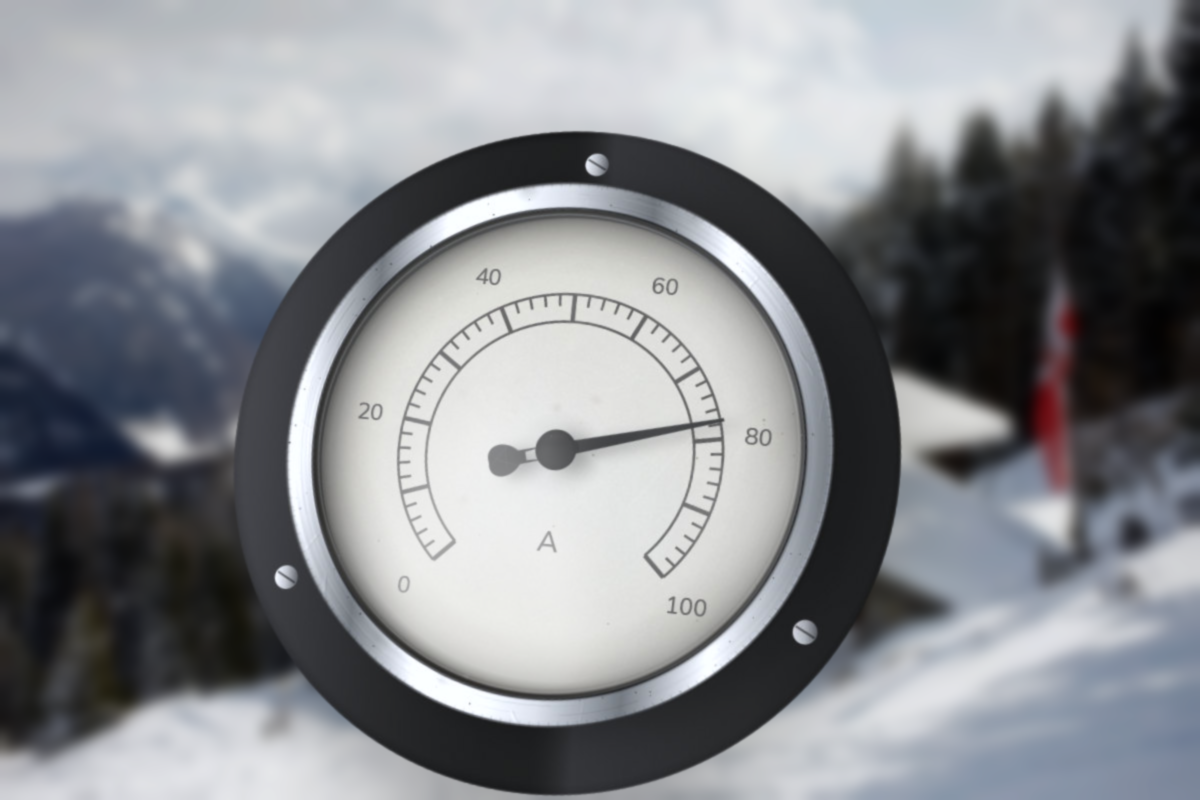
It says 78 A
